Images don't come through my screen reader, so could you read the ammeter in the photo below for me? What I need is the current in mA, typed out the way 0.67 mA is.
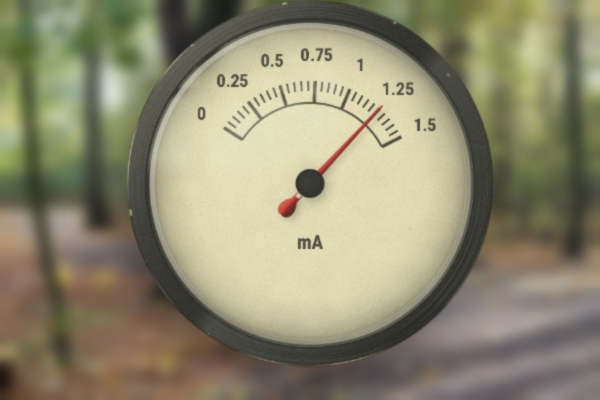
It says 1.25 mA
